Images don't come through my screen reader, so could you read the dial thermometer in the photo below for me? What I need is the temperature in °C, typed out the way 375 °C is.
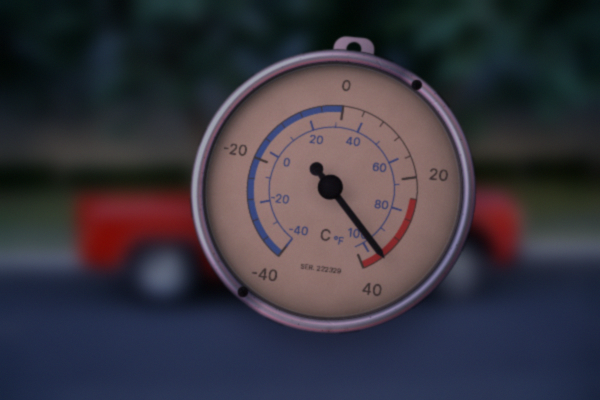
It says 36 °C
